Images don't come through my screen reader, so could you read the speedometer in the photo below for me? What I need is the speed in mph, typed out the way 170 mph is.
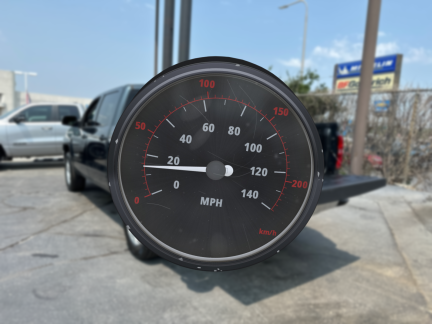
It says 15 mph
